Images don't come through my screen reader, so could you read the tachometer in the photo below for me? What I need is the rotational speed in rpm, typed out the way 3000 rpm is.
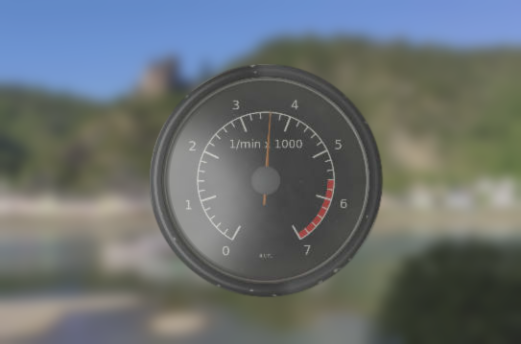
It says 3600 rpm
